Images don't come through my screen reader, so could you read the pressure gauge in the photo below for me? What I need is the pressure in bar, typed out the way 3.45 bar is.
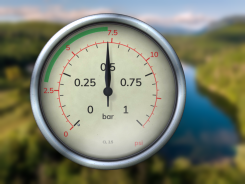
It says 0.5 bar
